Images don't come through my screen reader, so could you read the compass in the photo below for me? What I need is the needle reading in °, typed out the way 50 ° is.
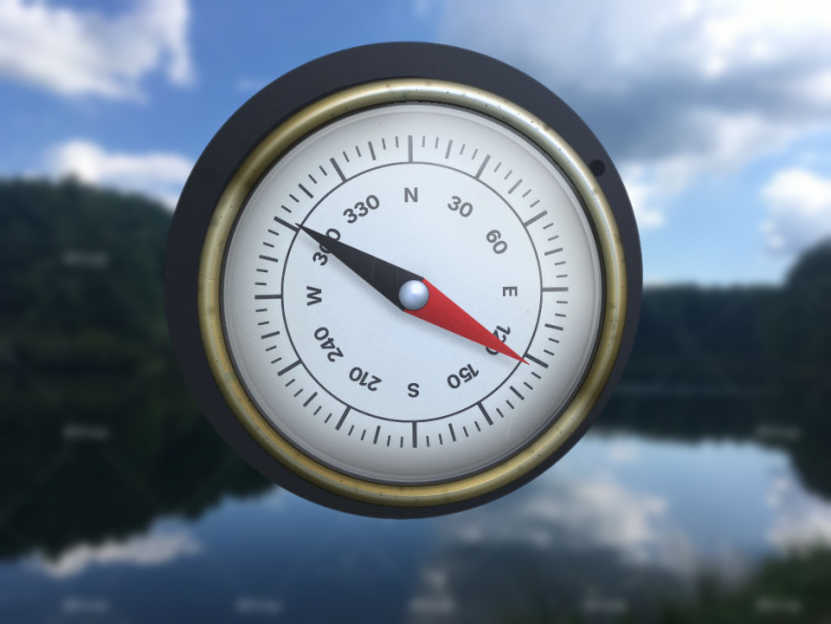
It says 122.5 °
